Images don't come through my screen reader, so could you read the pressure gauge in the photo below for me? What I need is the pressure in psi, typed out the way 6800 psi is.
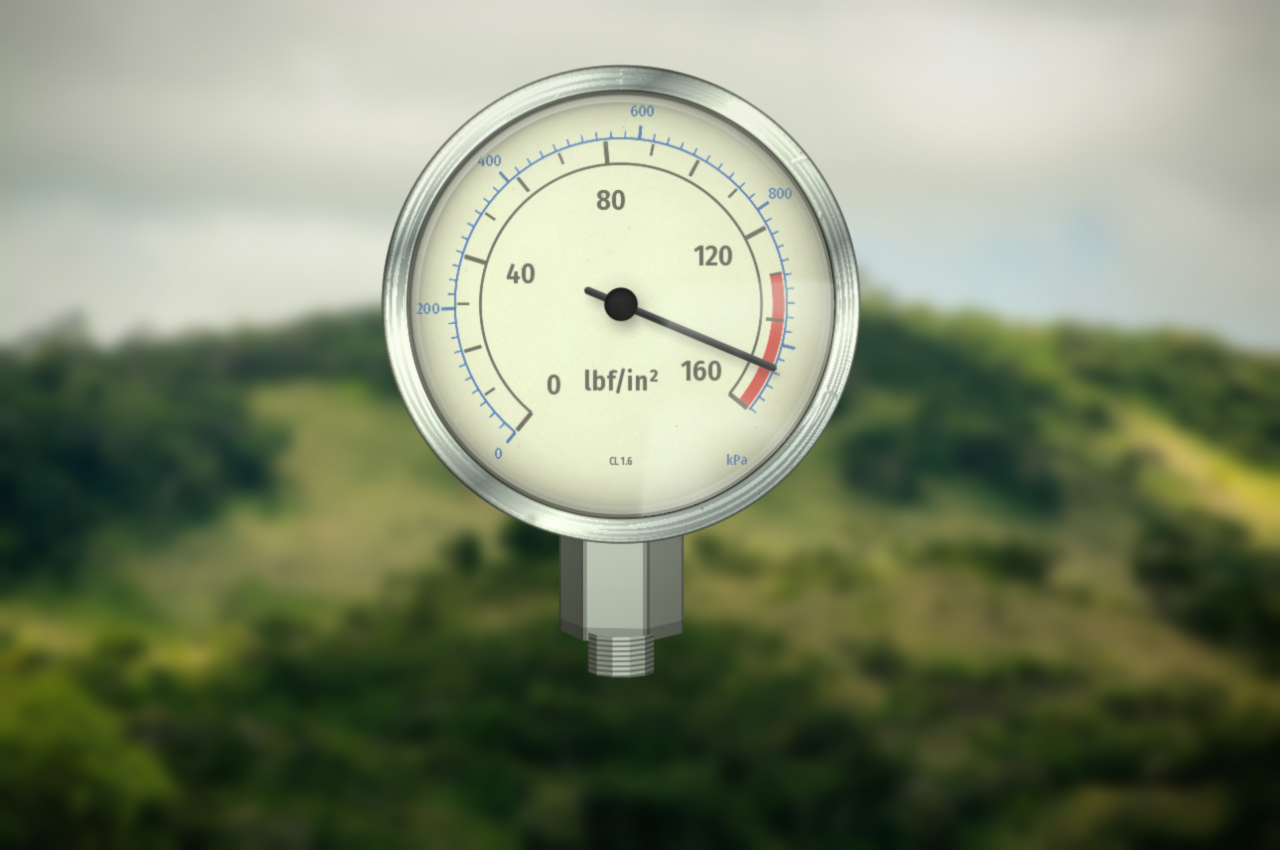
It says 150 psi
